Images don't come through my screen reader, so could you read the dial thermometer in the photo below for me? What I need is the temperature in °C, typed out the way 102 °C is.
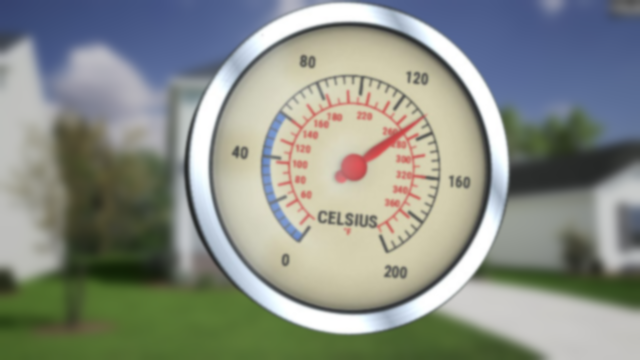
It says 132 °C
